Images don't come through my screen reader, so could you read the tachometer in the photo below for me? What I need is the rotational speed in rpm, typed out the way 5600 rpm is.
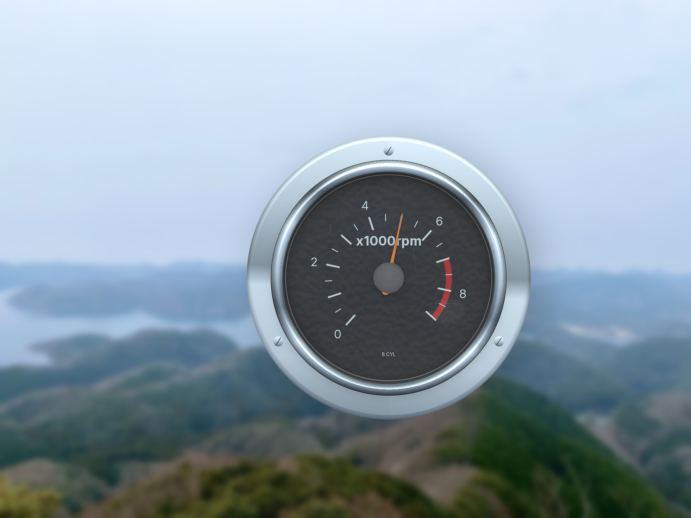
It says 5000 rpm
